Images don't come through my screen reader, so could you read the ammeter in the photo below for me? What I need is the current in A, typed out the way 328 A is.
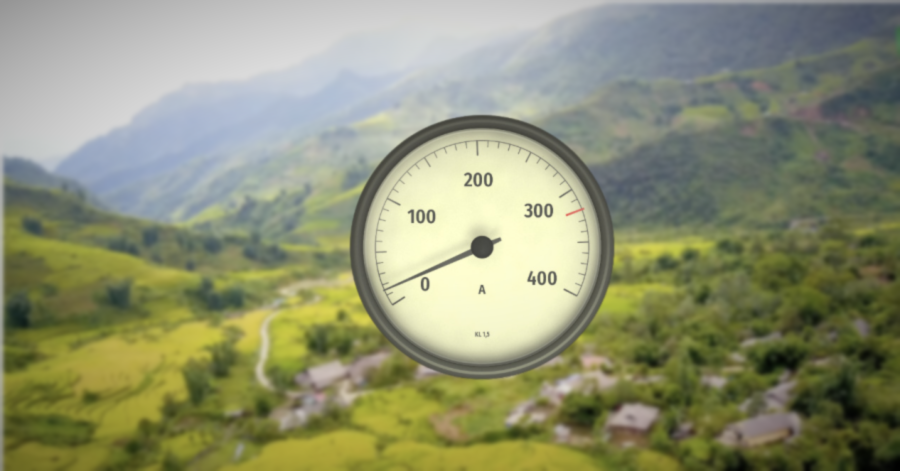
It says 15 A
